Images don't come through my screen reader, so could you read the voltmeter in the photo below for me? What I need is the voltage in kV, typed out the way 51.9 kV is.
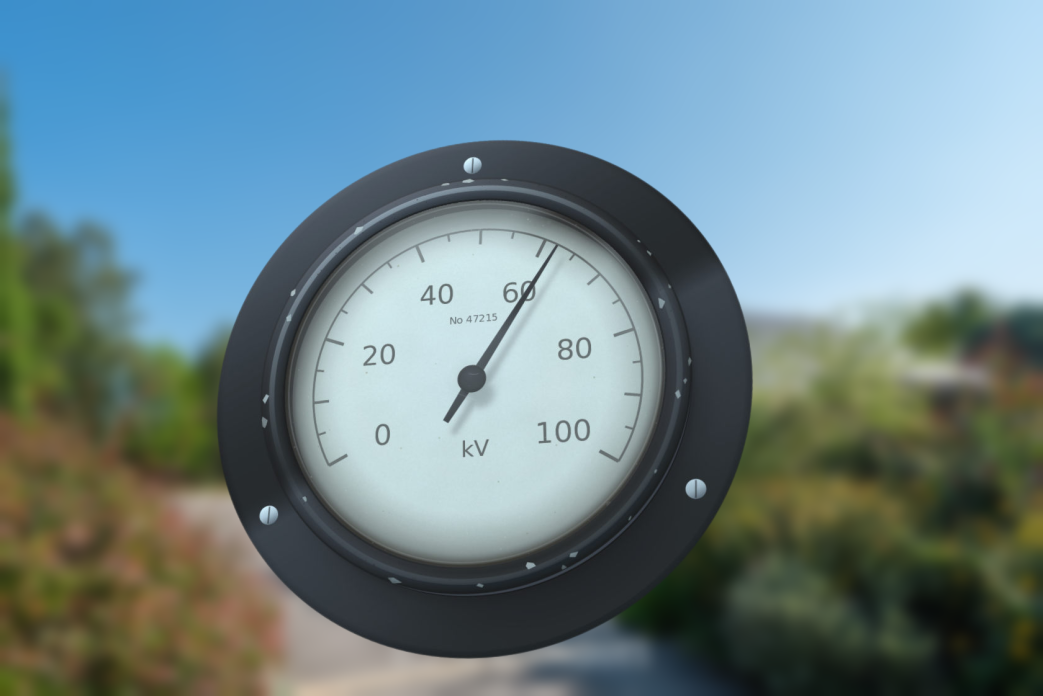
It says 62.5 kV
